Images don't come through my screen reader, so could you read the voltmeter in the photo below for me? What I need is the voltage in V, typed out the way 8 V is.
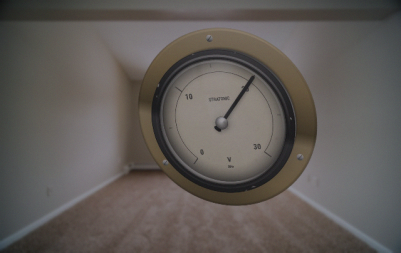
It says 20 V
